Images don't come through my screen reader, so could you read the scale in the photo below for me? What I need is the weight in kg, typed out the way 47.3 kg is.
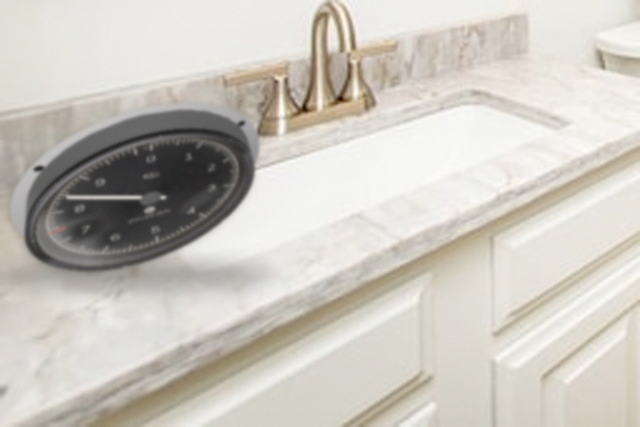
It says 8.5 kg
